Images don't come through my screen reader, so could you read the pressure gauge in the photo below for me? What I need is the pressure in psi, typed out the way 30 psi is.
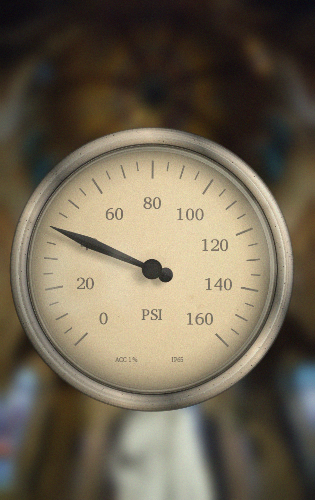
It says 40 psi
